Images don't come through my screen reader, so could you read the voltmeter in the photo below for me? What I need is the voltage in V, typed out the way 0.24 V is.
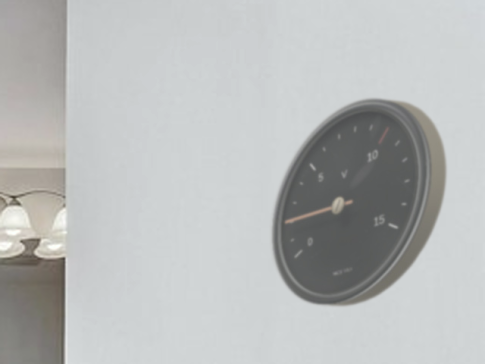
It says 2 V
